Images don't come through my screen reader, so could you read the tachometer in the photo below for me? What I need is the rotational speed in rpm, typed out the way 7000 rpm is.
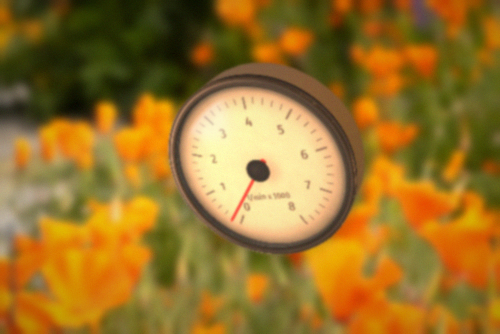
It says 200 rpm
